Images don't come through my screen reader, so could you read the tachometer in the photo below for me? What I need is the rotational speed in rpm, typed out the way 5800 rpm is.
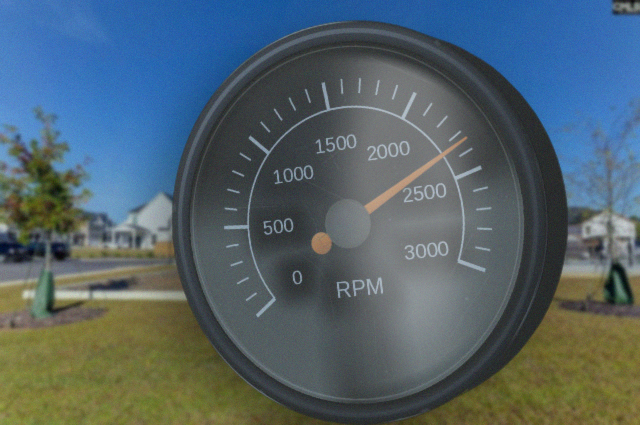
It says 2350 rpm
